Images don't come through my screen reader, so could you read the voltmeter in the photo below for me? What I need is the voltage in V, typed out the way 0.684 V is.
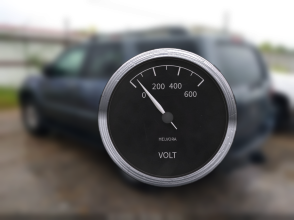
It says 50 V
